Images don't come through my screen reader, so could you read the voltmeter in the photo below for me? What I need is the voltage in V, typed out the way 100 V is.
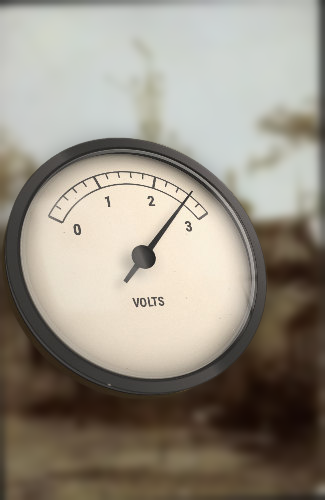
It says 2.6 V
